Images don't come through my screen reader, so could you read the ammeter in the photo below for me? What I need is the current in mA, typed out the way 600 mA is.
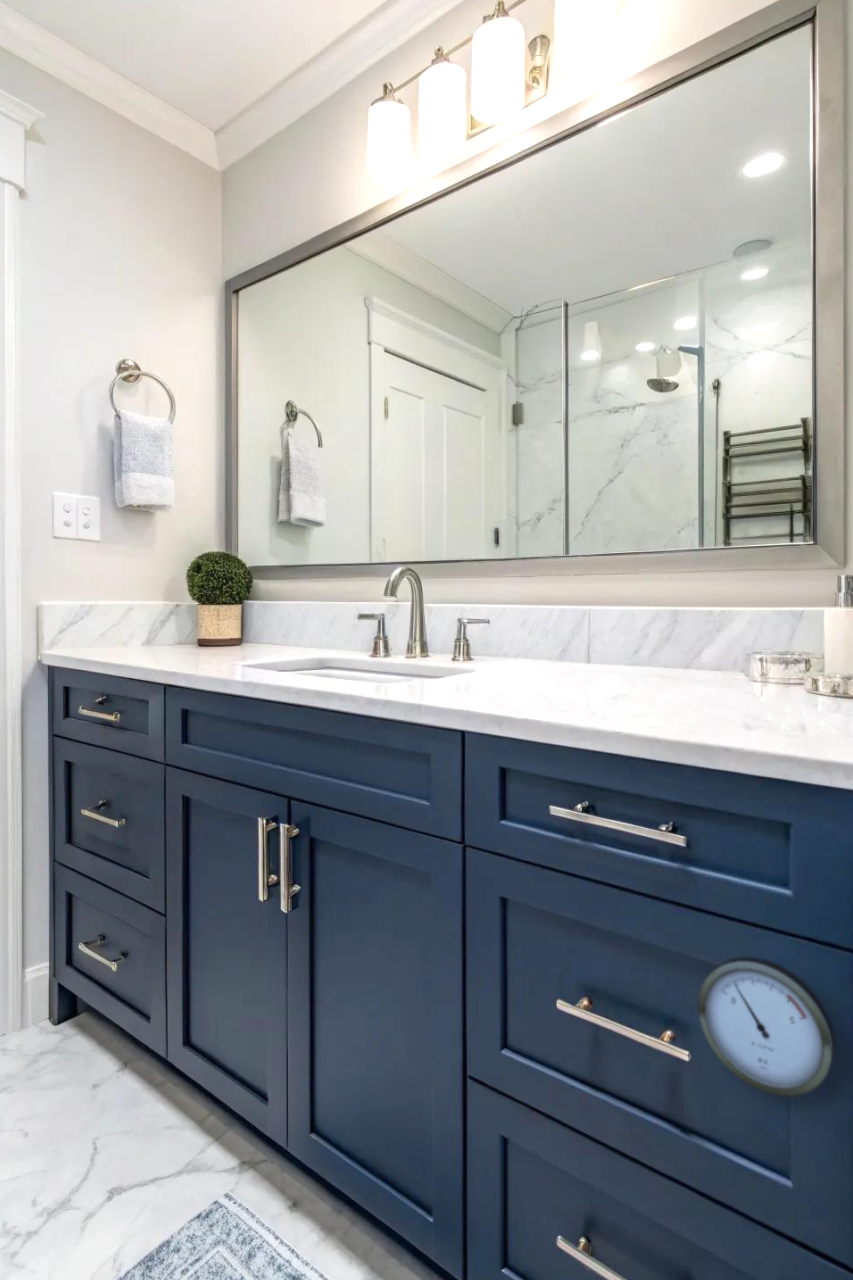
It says 1 mA
